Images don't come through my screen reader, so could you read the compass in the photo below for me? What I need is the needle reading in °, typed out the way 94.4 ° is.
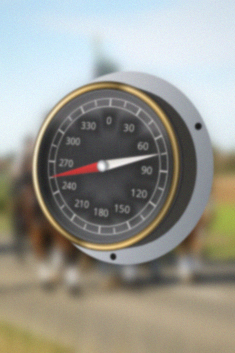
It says 255 °
